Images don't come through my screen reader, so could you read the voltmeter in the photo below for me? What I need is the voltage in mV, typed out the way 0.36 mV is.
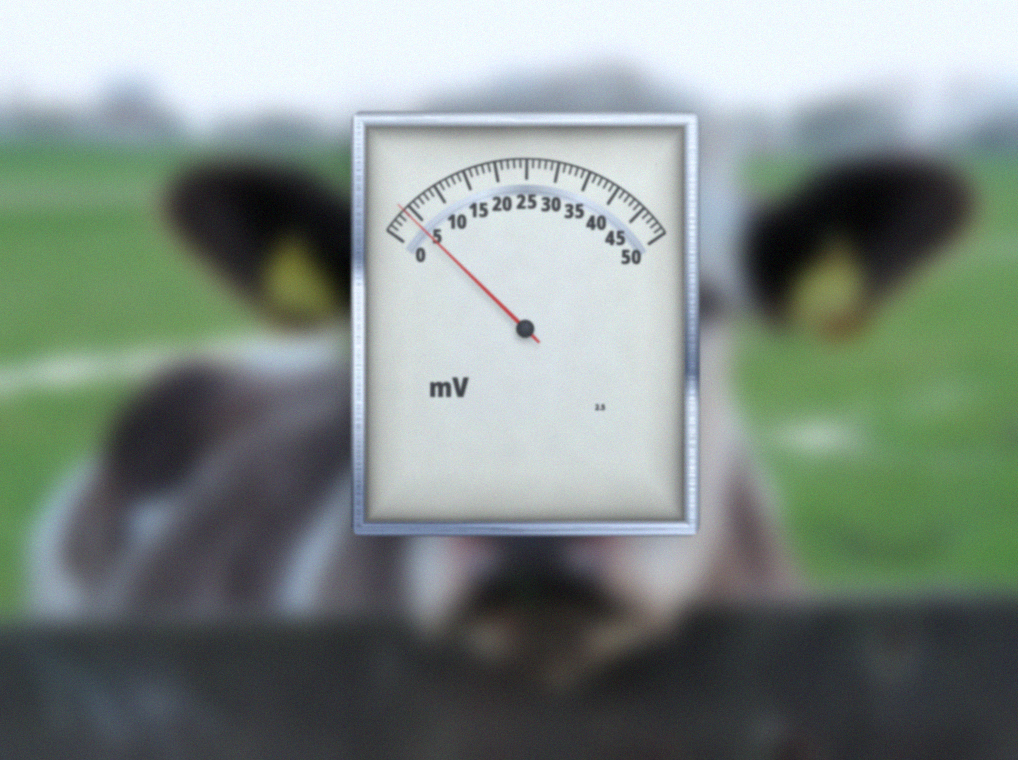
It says 4 mV
